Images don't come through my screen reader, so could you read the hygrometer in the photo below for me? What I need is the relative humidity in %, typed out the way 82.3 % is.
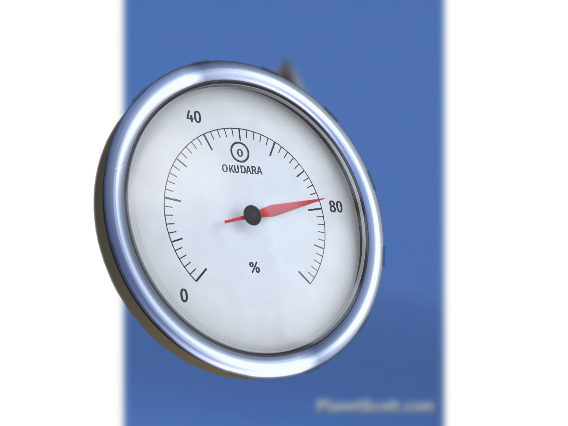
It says 78 %
